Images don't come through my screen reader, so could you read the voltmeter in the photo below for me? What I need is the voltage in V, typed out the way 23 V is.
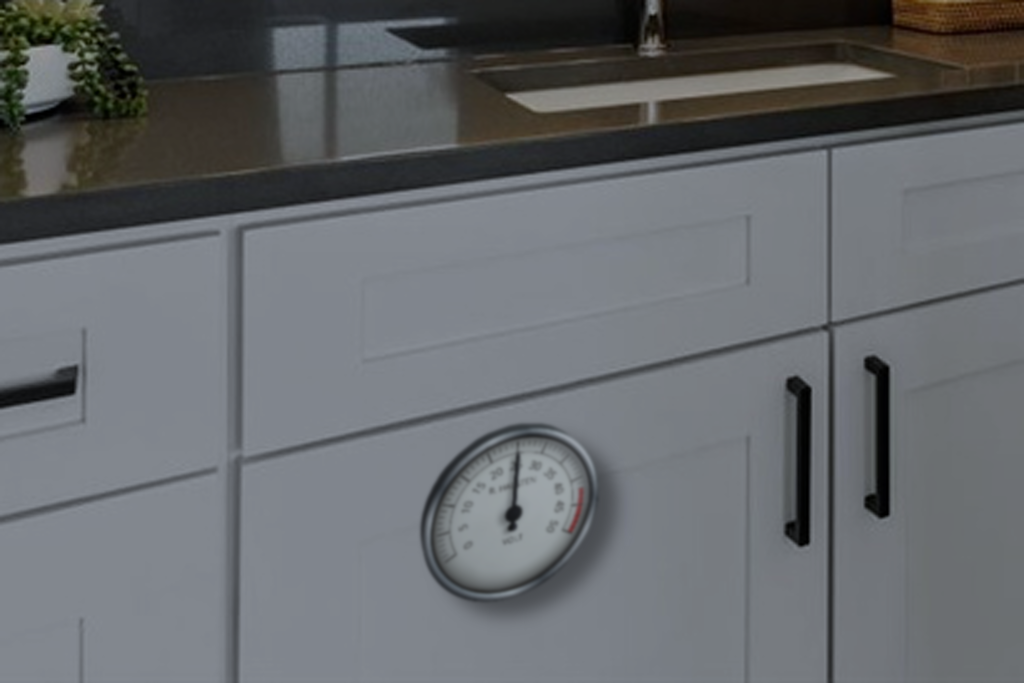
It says 25 V
